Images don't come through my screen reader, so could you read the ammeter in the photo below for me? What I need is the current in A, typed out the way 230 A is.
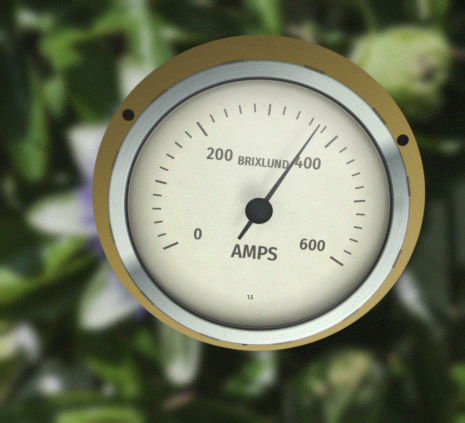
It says 370 A
